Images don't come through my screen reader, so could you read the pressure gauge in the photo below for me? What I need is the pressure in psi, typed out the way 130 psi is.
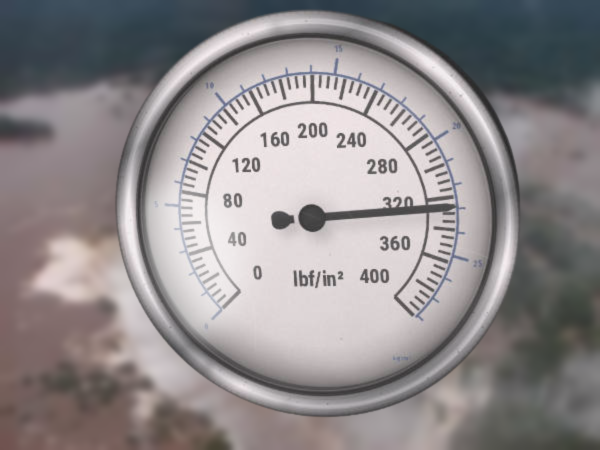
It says 325 psi
